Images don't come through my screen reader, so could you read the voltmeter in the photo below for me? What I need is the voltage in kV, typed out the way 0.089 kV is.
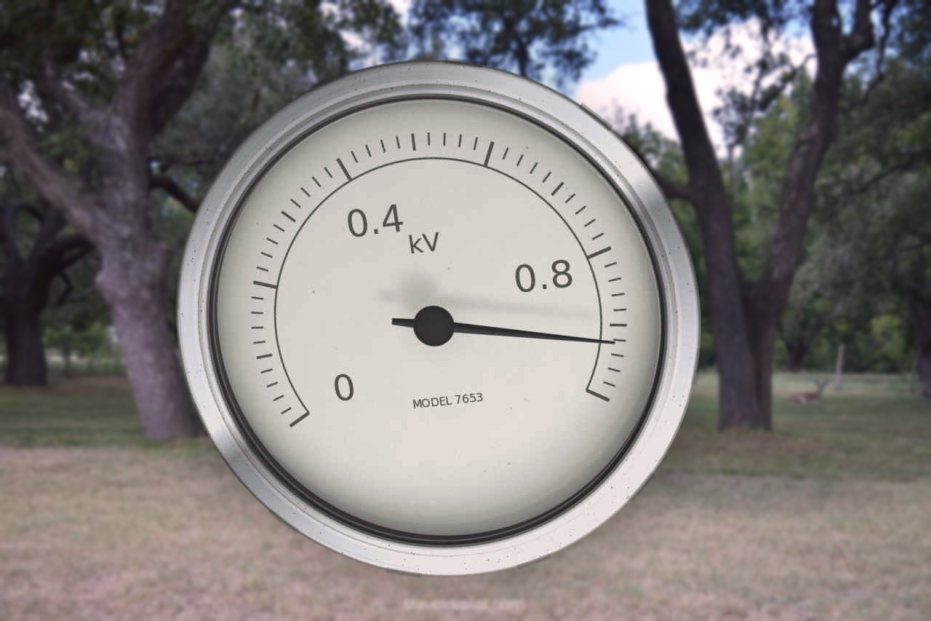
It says 0.92 kV
